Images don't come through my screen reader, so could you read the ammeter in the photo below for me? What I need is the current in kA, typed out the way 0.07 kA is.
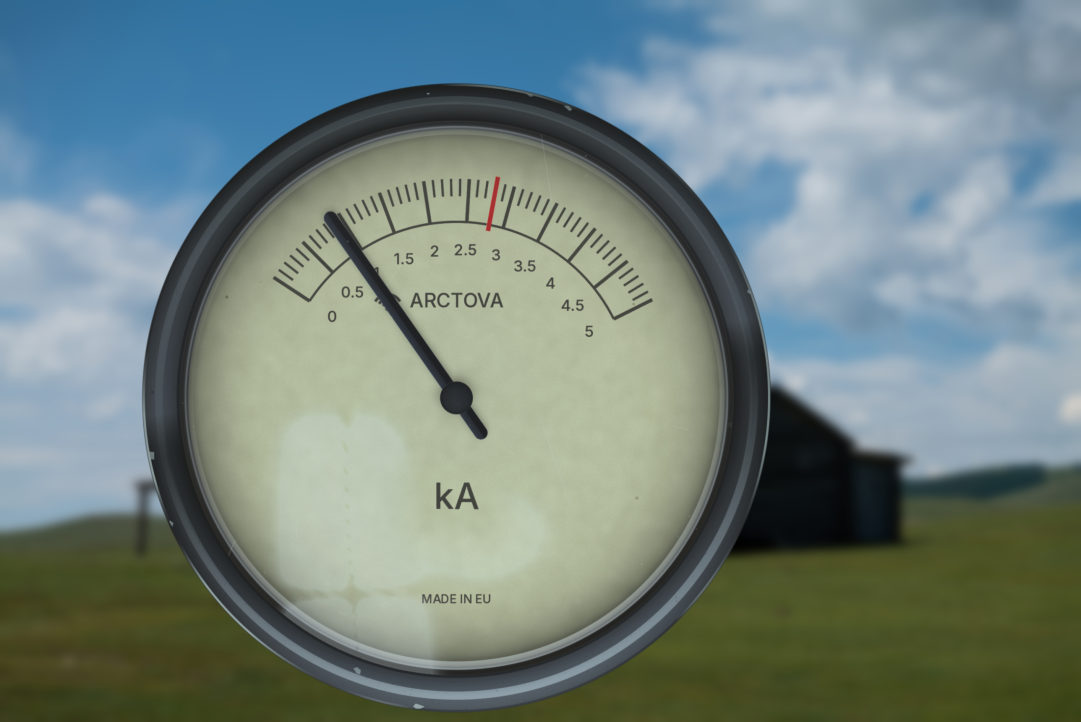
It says 0.9 kA
